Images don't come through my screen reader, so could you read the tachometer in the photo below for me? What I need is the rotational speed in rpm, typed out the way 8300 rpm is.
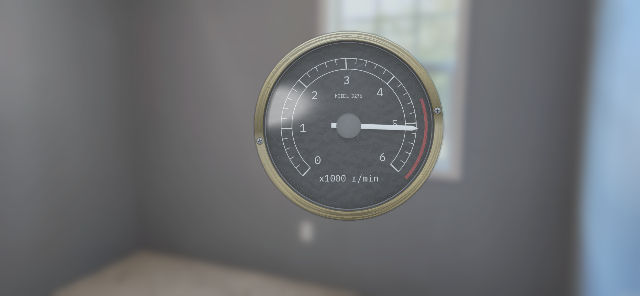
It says 5100 rpm
